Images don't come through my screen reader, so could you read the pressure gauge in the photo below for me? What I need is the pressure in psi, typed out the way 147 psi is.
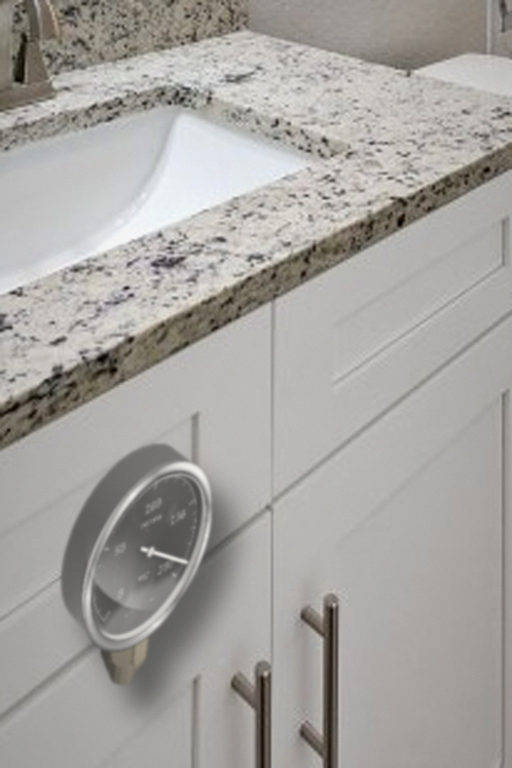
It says 190 psi
